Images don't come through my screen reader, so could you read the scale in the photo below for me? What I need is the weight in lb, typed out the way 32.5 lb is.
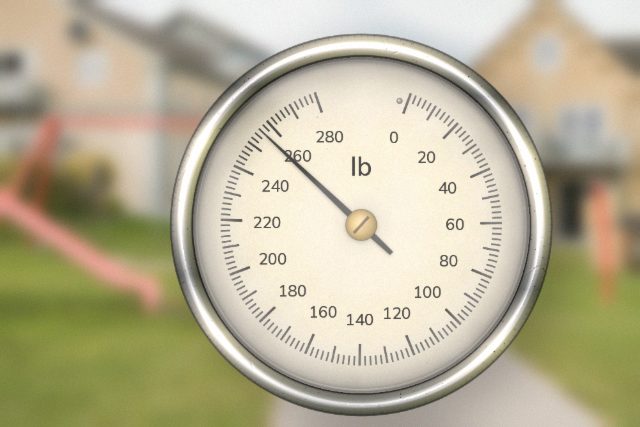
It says 256 lb
